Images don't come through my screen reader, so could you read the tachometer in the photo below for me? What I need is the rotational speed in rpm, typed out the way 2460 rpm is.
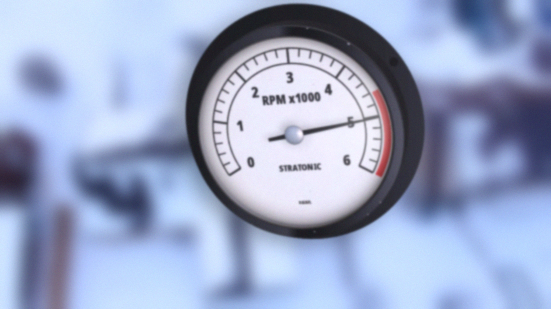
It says 5000 rpm
